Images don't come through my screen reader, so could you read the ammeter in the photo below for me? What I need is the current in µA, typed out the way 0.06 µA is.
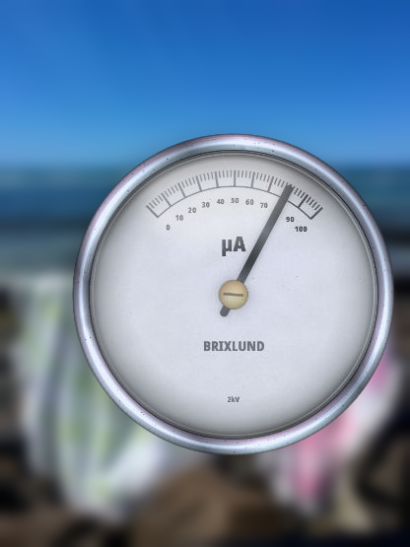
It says 80 µA
